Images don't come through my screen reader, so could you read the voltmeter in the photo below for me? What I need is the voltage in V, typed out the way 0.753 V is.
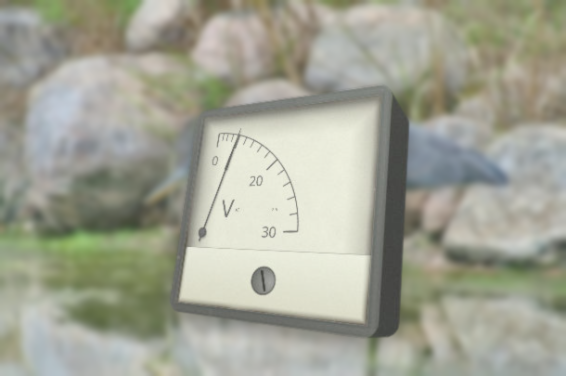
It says 10 V
